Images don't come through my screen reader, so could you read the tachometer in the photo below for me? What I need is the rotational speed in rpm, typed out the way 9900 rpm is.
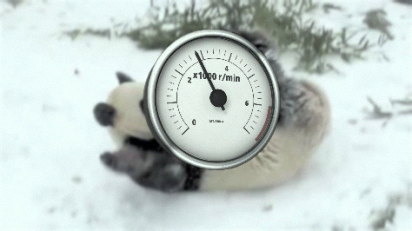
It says 2800 rpm
